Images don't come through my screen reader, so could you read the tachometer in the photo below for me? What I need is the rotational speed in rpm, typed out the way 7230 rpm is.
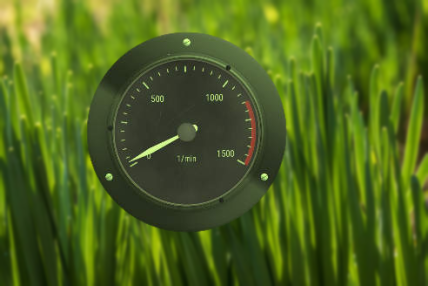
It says 25 rpm
